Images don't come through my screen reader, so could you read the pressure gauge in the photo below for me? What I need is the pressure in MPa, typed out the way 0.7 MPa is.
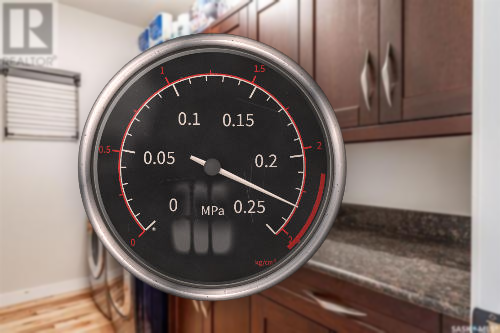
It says 0.23 MPa
